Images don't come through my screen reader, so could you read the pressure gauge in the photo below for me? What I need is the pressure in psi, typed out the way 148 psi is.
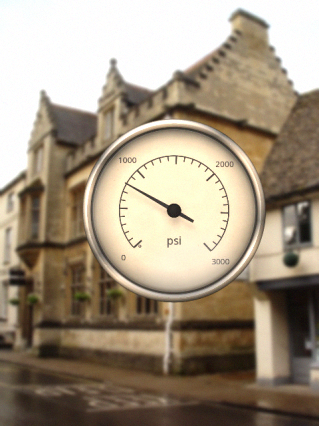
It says 800 psi
